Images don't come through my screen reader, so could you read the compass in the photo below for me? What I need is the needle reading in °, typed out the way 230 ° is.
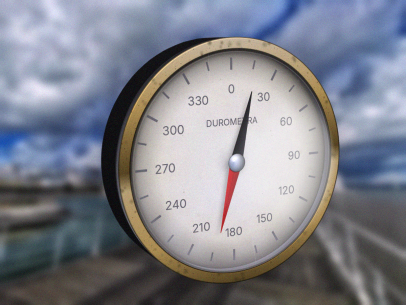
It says 195 °
